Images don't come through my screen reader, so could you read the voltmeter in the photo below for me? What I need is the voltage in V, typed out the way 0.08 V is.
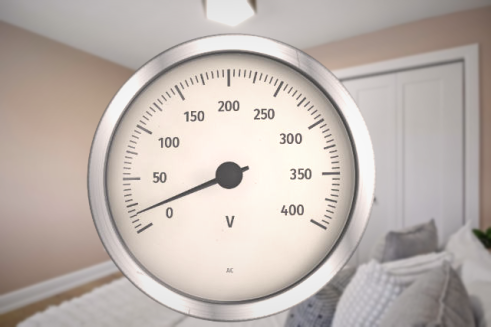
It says 15 V
